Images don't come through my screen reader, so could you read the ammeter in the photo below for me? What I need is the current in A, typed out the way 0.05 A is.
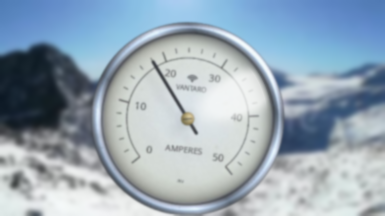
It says 18 A
